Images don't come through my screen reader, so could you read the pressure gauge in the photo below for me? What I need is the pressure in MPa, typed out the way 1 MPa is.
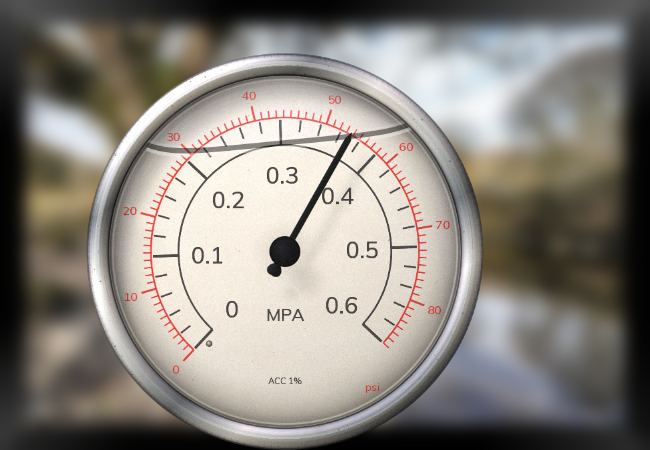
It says 0.37 MPa
